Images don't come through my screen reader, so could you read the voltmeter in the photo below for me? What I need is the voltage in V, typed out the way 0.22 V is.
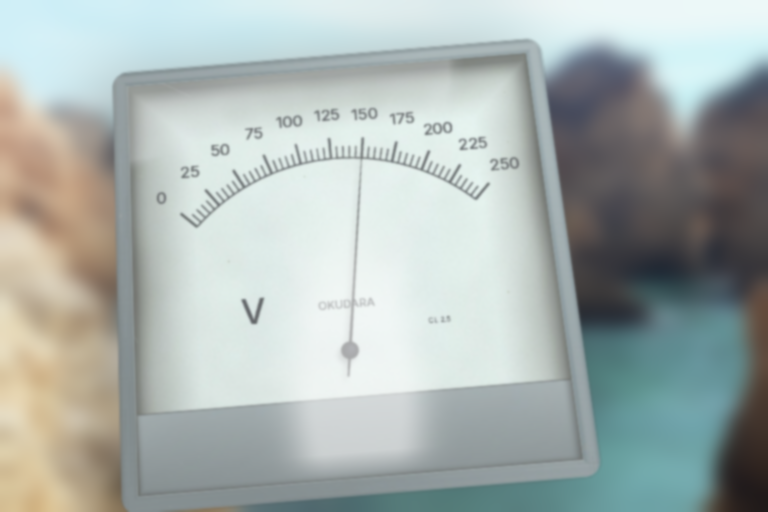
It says 150 V
